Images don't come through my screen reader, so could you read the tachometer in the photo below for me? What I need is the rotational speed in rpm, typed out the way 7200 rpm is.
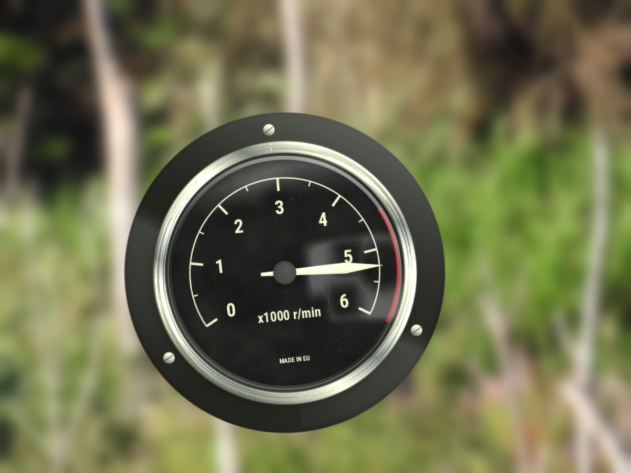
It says 5250 rpm
